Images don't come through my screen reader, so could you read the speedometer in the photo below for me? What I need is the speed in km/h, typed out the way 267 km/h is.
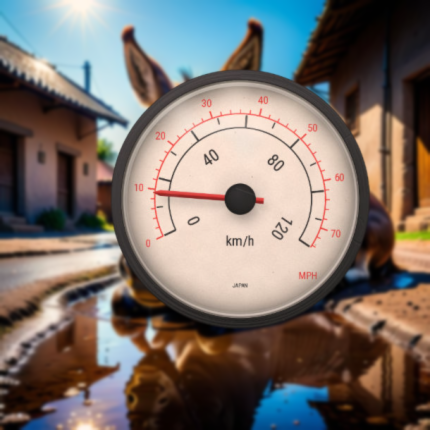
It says 15 km/h
